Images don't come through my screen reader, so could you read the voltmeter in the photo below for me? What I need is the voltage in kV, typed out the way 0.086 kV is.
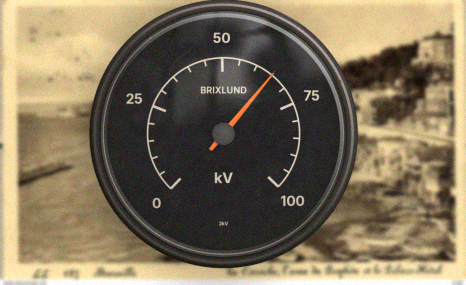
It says 65 kV
